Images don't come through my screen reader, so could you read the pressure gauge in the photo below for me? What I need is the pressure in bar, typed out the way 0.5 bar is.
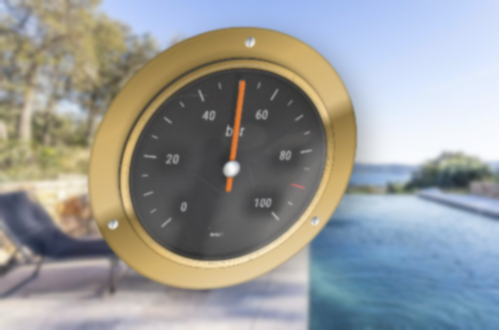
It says 50 bar
